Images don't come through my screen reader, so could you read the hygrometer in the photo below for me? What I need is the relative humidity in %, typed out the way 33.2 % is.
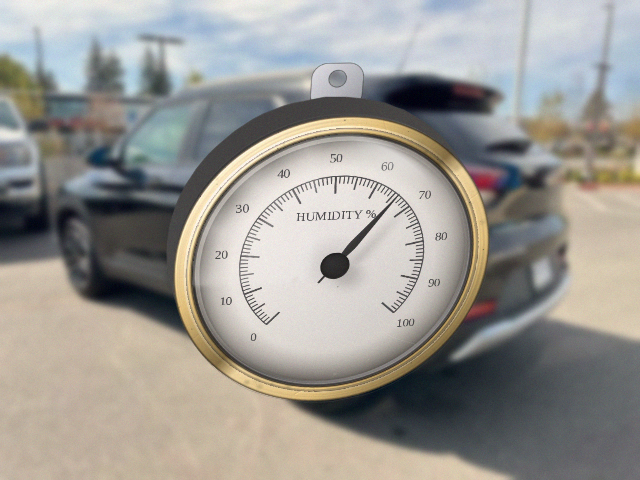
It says 65 %
